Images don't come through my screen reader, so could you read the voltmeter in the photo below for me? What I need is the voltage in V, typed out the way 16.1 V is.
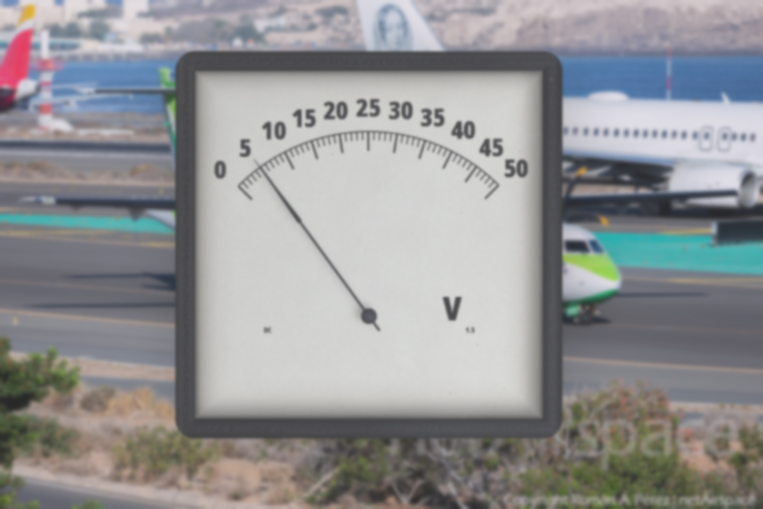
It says 5 V
